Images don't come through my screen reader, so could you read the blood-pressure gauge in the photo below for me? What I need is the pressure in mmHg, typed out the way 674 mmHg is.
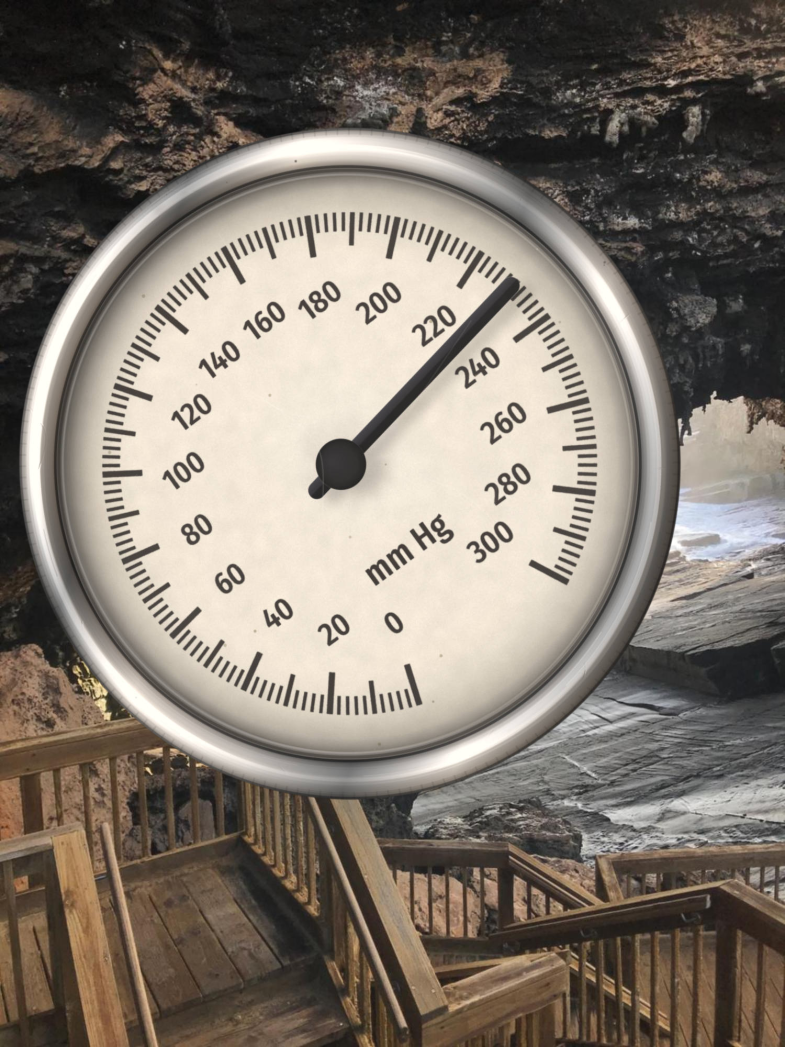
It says 230 mmHg
